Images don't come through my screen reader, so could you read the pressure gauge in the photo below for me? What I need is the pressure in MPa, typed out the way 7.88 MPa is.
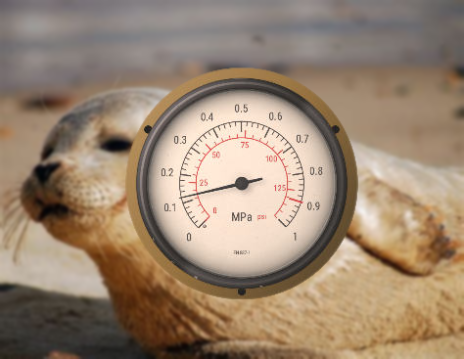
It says 0.12 MPa
